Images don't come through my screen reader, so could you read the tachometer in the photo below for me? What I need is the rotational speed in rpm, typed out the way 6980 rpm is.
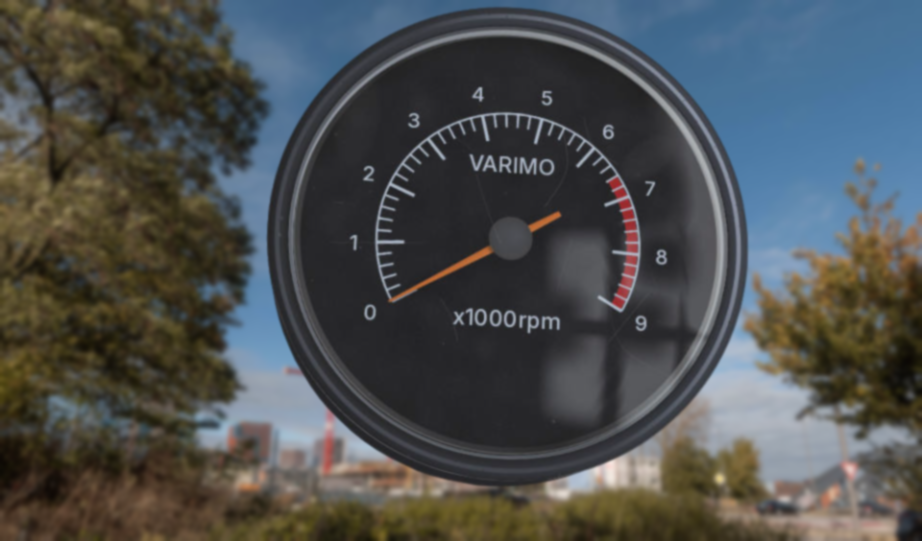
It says 0 rpm
